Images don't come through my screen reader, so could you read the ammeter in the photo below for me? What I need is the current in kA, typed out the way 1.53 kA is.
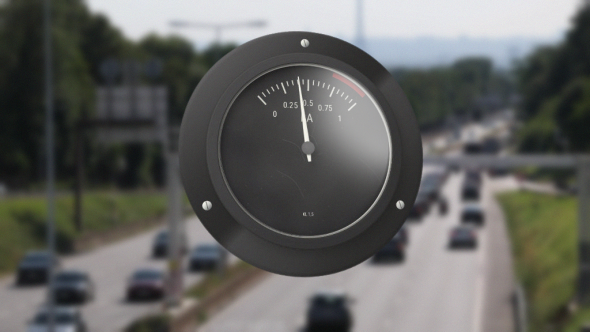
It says 0.4 kA
